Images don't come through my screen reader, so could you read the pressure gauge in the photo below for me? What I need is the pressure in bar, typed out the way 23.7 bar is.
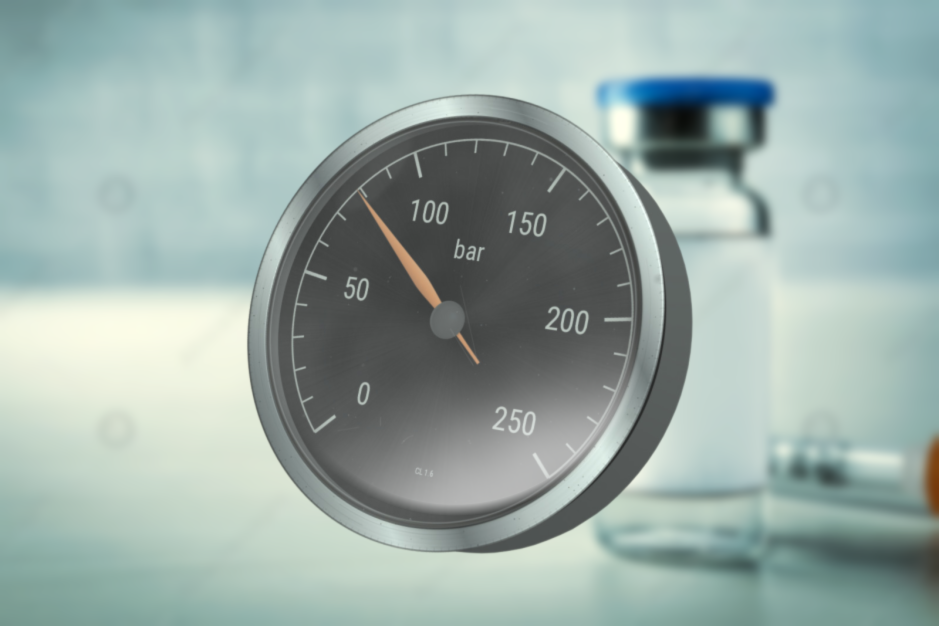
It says 80 bar
